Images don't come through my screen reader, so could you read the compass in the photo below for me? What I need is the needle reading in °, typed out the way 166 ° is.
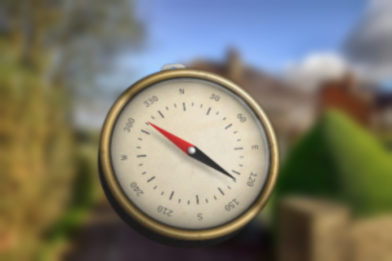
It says 310 °
